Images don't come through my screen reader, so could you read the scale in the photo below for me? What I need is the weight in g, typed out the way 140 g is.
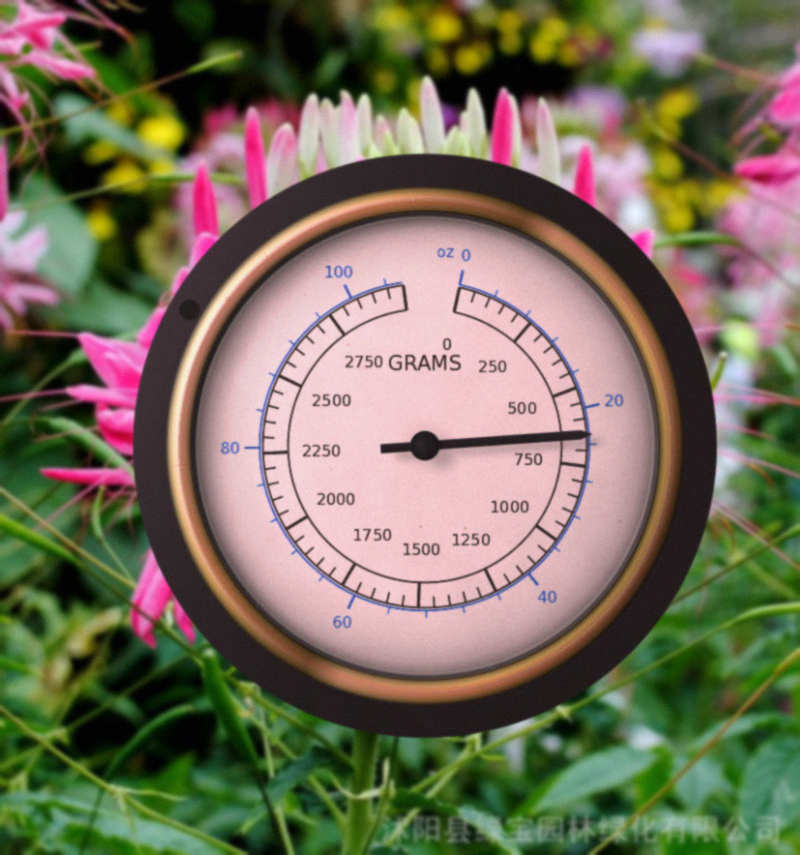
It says 650 g
